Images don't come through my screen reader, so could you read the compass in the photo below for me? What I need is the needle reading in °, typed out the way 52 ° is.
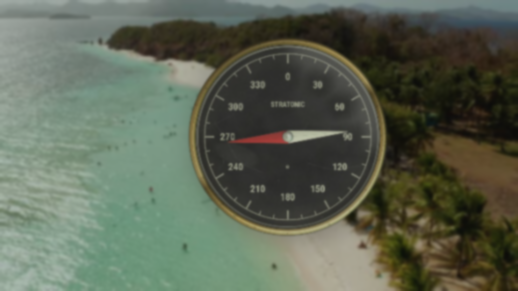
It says 265 °
